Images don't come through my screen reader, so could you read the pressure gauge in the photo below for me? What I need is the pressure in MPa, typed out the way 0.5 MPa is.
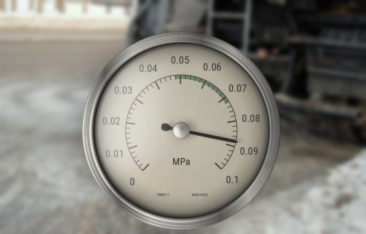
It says 0.088 MPa
